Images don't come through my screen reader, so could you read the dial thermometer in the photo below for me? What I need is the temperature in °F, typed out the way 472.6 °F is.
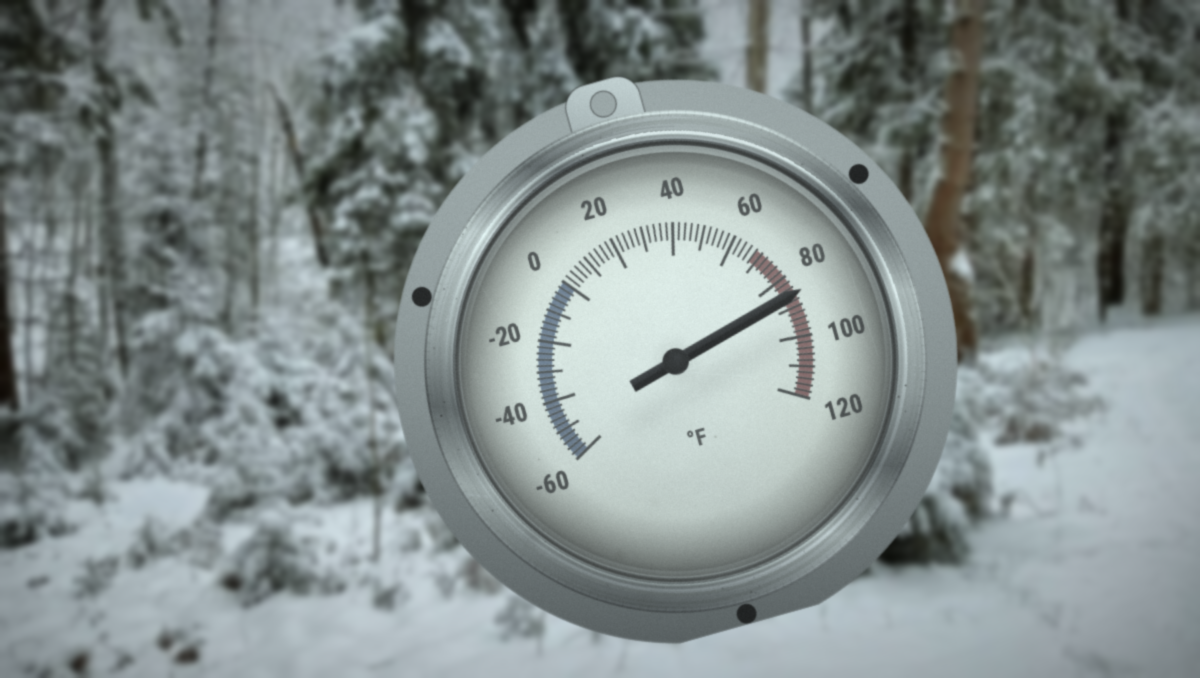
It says 86 °F
